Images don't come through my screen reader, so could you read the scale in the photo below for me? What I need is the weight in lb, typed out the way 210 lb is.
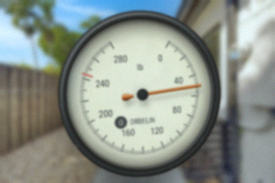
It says 50 lb
